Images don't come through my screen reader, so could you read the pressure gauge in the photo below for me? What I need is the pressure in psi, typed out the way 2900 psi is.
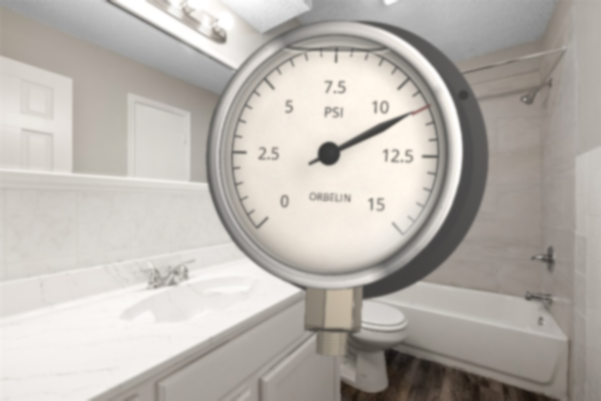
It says 11 psi
